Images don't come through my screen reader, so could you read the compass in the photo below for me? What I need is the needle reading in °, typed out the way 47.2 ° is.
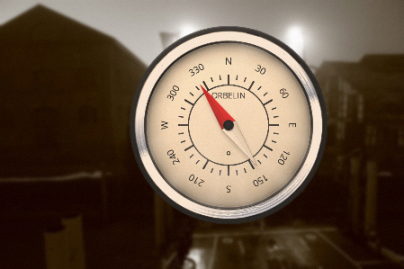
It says 325 °
